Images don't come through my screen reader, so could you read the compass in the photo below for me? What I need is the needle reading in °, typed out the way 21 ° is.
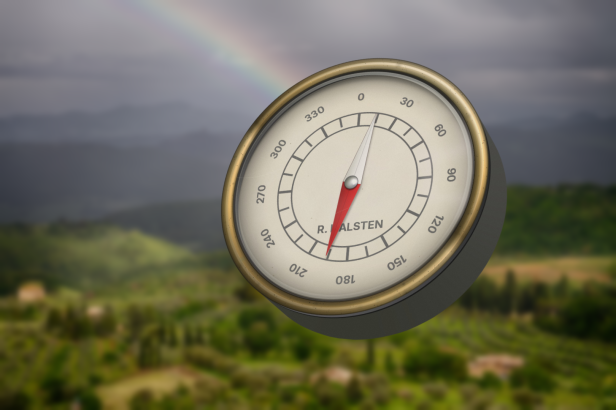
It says 195 °
